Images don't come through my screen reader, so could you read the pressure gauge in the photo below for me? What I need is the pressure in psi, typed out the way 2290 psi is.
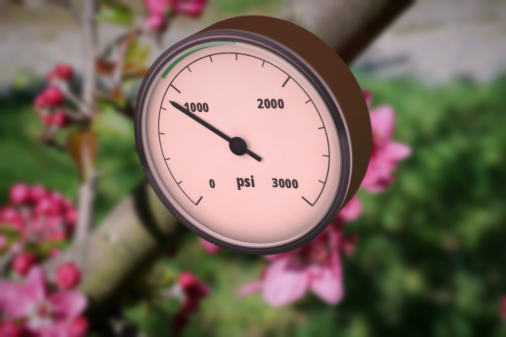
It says 900 psi
